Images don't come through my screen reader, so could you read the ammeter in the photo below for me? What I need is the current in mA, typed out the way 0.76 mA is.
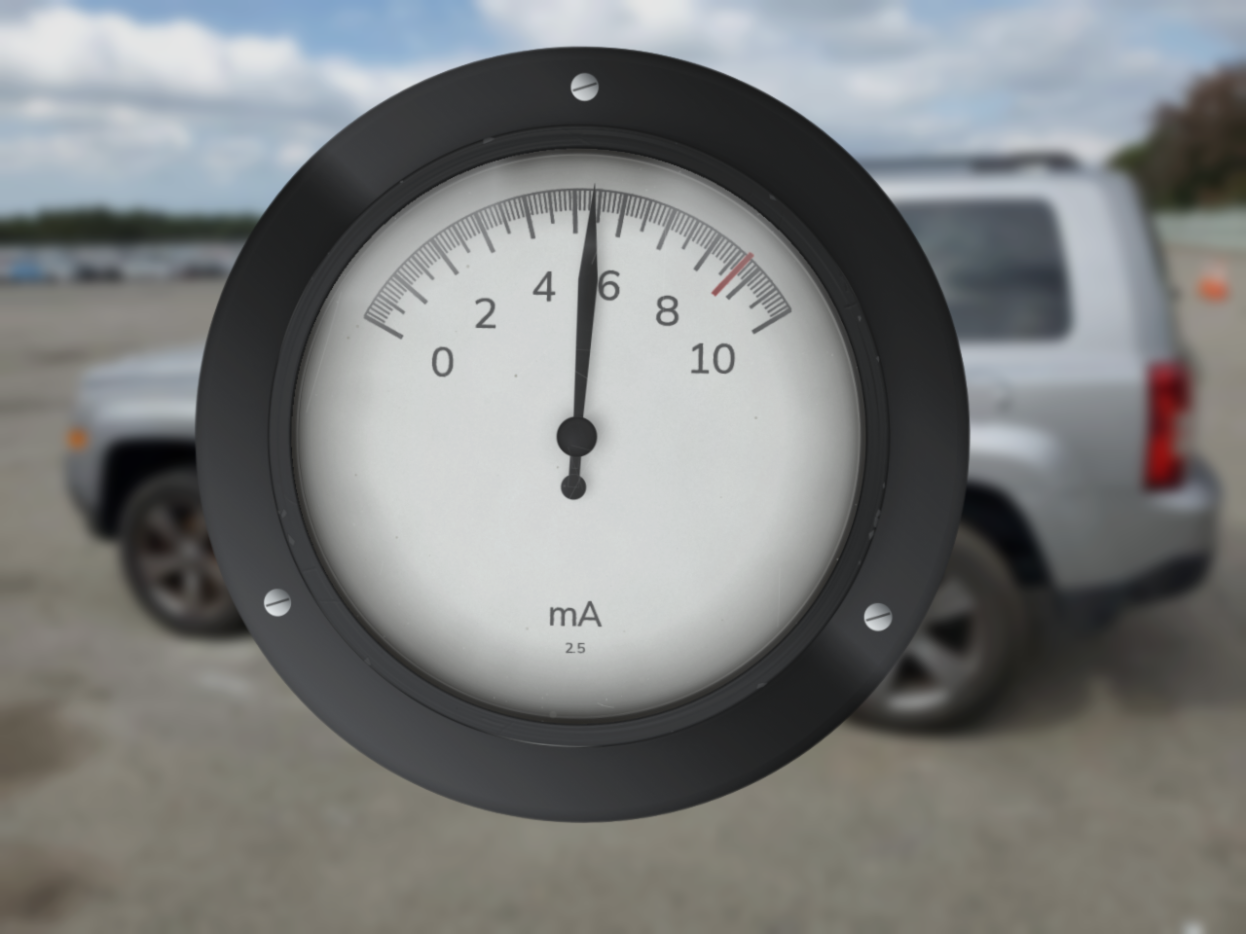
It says 5.4 mA
